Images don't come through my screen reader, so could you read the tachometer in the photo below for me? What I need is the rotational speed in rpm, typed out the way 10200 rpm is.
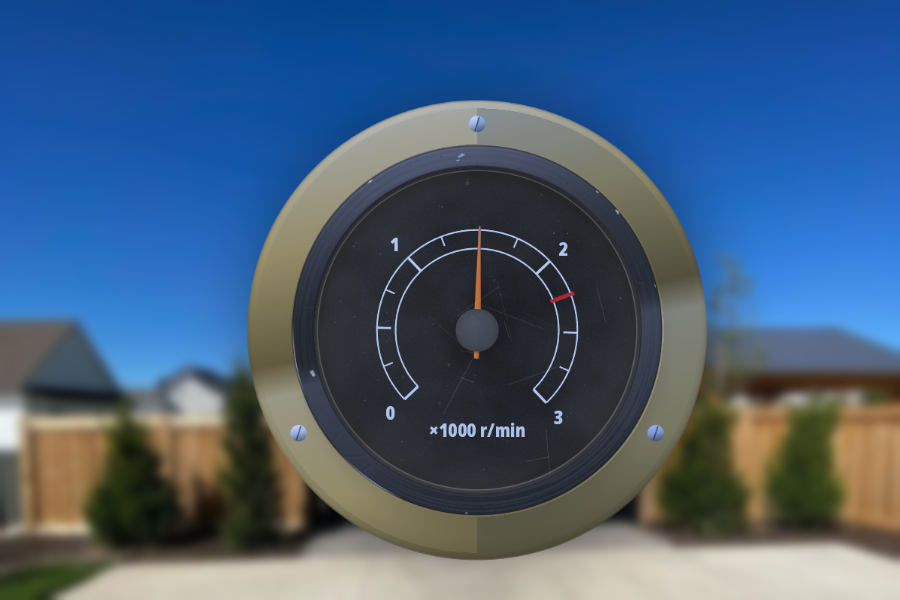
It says 1500 rpm
